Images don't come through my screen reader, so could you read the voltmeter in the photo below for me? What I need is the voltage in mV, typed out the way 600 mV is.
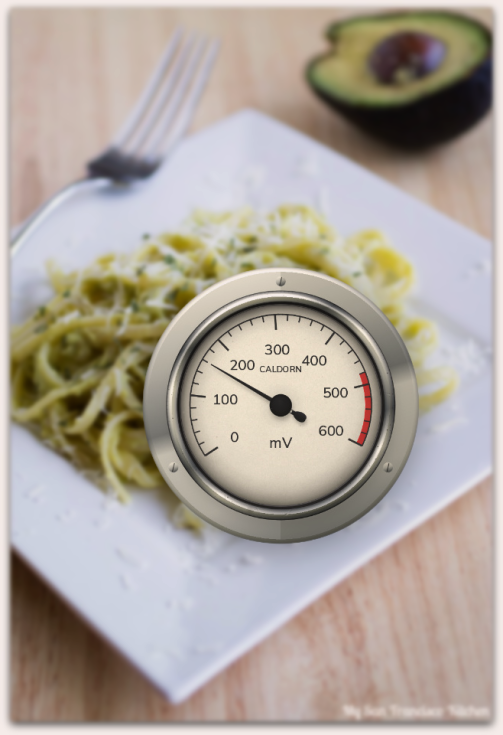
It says 160 mV
